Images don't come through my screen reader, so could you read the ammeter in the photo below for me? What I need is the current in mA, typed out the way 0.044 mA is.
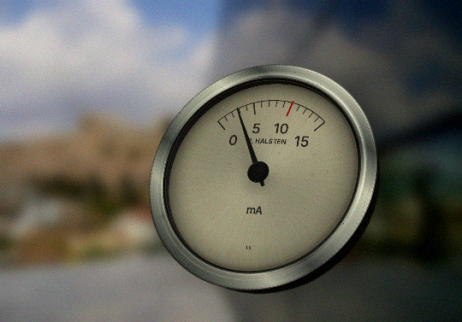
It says 3 mA
